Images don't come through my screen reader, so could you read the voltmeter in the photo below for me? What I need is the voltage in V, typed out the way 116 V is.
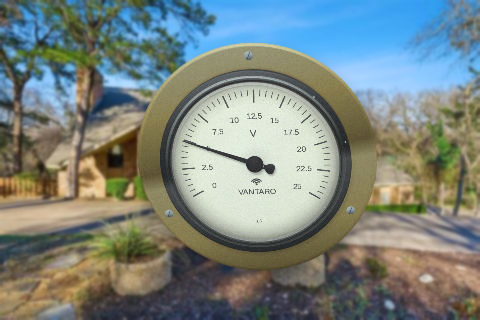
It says 5 V
